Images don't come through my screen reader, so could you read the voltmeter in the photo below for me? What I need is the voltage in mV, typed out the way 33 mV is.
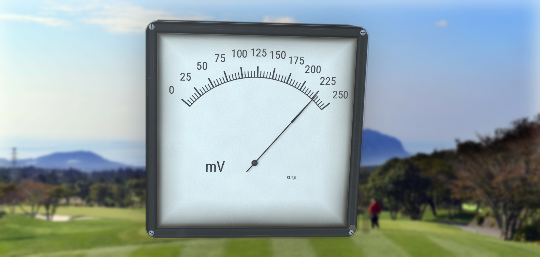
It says 225 mV
